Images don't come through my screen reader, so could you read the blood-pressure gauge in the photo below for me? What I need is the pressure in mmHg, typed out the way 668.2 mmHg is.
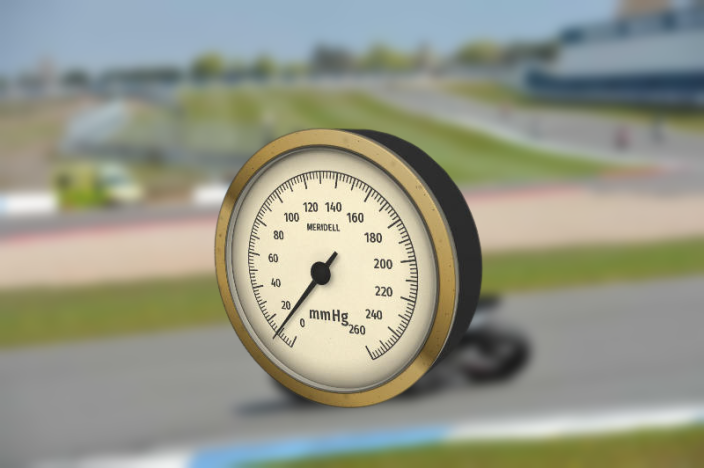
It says 10 mmHg
